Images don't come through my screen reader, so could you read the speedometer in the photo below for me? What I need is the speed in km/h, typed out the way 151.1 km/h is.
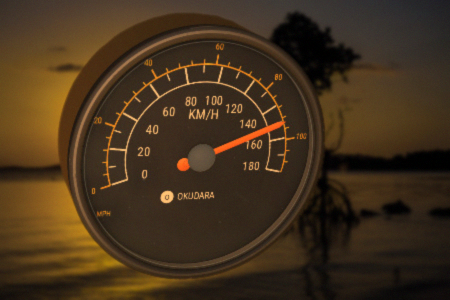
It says 150 km/h
